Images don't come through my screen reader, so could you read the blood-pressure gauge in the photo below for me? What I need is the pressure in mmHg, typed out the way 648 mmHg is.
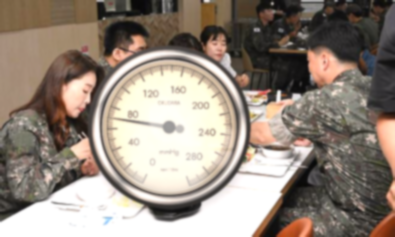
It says 70 mmHg
